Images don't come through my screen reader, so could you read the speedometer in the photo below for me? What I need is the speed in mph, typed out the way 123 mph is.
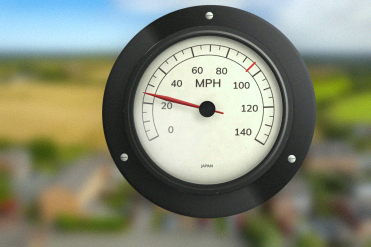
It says 25 mph
